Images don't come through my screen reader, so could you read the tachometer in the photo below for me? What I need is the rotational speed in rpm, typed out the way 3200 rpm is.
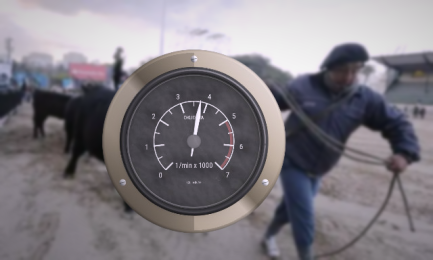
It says 3750 rpm
